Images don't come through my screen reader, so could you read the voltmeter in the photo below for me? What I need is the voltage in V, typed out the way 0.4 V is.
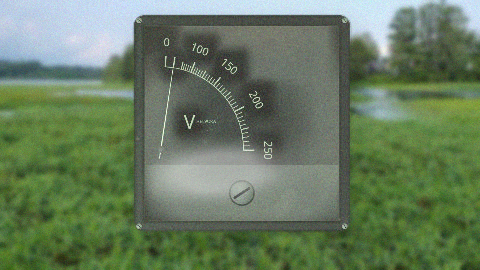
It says 50 V
